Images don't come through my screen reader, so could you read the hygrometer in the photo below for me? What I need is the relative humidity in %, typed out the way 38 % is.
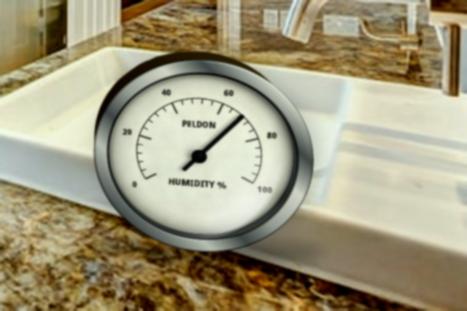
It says 68 %
